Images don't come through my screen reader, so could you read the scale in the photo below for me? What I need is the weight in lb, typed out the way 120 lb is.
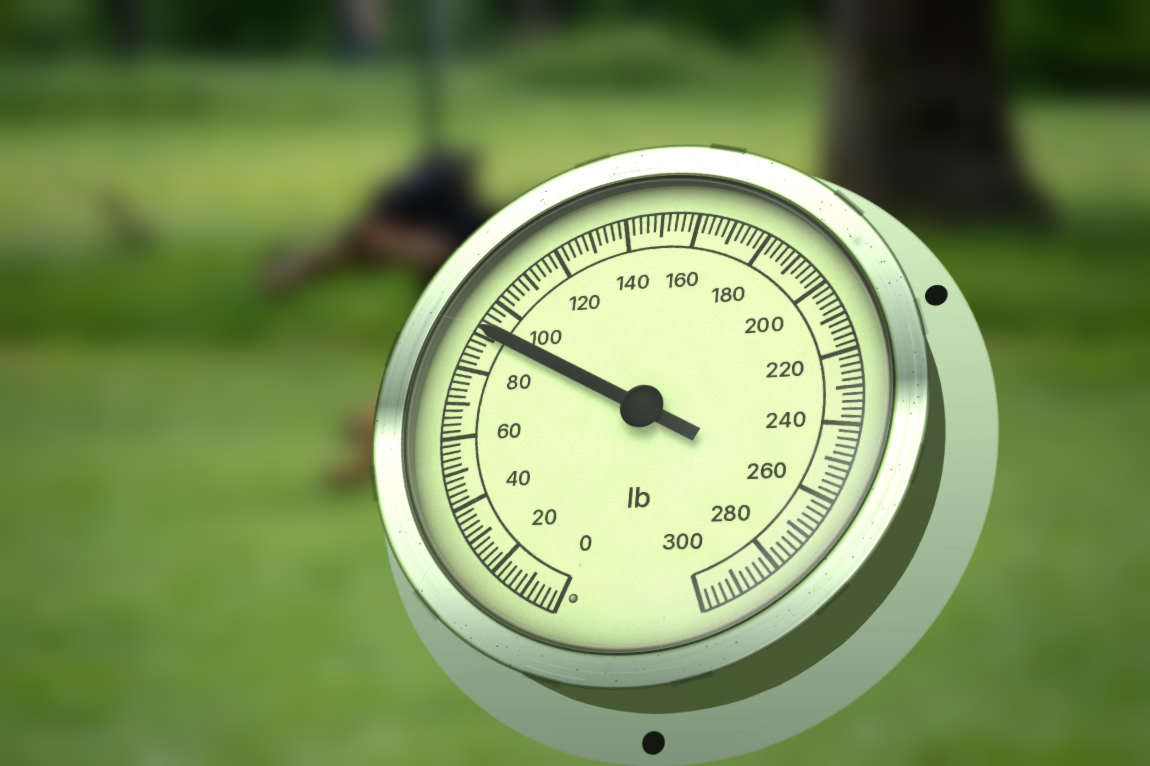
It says 92 lb
